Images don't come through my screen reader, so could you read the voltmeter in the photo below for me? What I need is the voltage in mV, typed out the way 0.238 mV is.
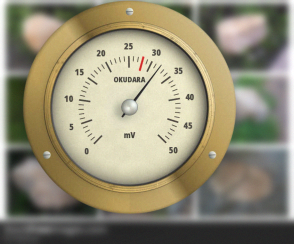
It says 32 mV
